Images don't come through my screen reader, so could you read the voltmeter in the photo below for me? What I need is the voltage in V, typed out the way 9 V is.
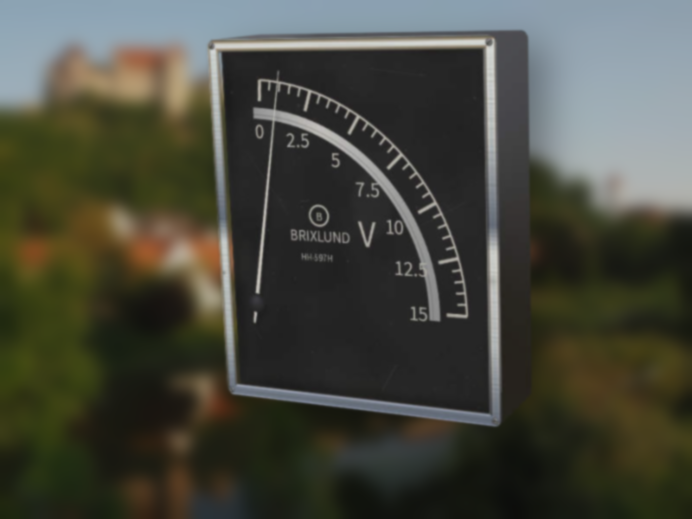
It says 1 V
